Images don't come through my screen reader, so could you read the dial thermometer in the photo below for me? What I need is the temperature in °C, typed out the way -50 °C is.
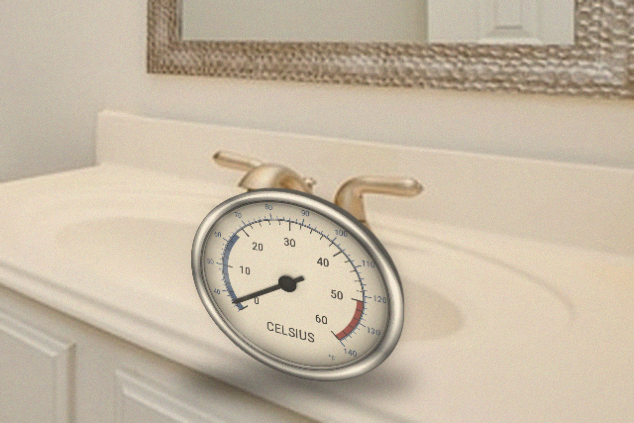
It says 2 °C
